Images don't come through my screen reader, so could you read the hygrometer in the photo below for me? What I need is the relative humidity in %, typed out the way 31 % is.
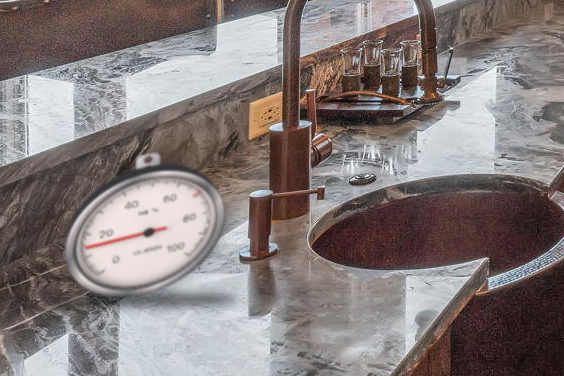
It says 15 %
